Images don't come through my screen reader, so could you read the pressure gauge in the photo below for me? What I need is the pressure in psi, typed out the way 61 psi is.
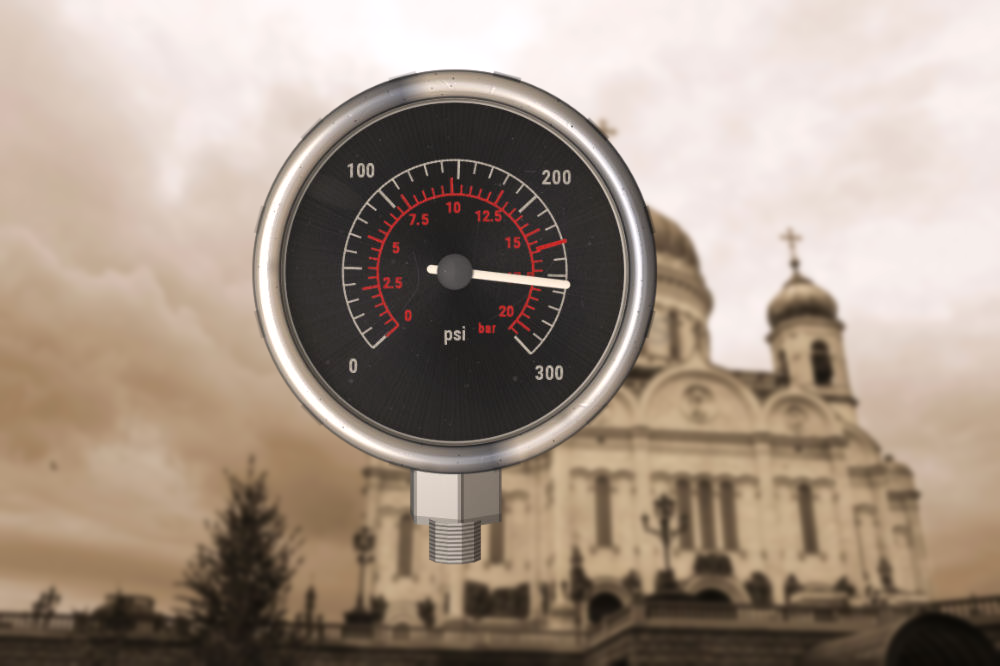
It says 255 psi
